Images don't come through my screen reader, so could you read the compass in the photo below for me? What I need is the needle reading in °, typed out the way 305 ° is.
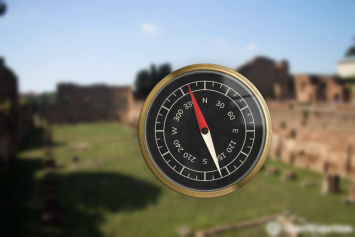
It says 340 °
